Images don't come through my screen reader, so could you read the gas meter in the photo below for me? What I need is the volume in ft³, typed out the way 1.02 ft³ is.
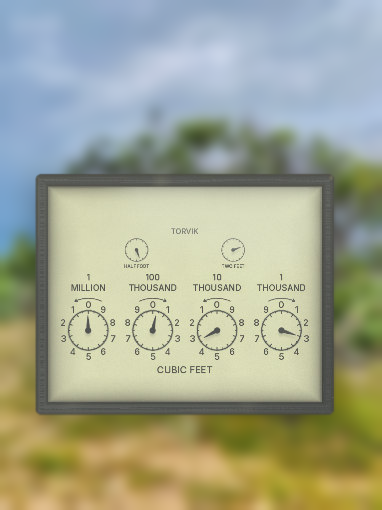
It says 3300 ft³
